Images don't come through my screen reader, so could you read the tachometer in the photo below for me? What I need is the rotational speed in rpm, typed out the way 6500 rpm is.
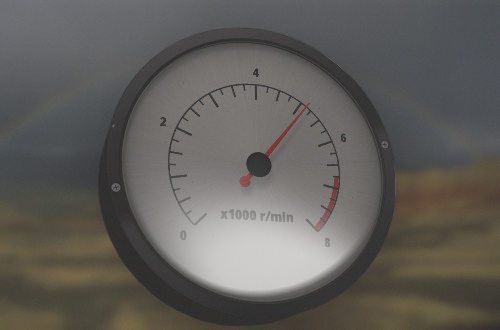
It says 5125 rpm
